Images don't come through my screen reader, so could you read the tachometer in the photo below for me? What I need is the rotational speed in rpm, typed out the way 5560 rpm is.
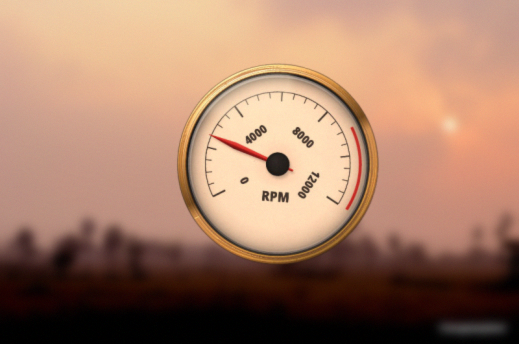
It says 2500 rpm
